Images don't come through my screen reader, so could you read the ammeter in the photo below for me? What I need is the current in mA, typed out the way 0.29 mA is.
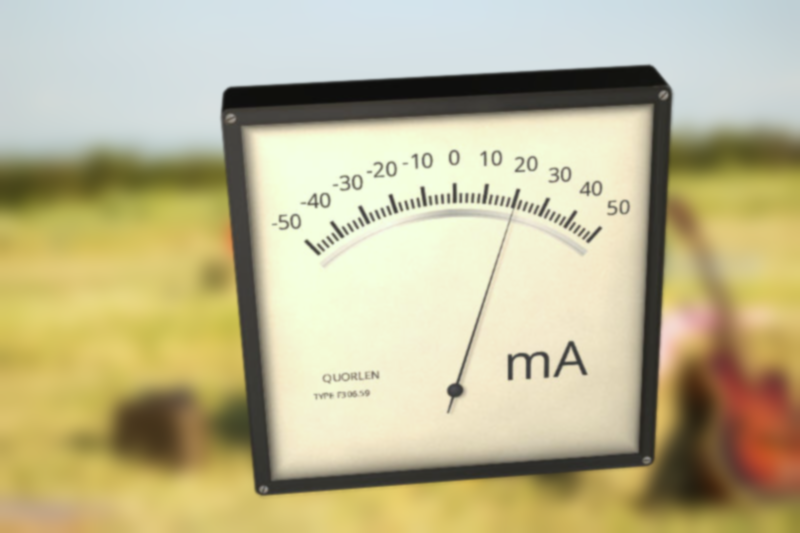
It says 20 mA
